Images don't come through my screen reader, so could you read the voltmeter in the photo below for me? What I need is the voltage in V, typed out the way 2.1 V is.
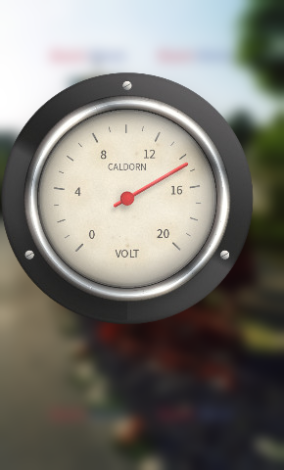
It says 14.5 V
